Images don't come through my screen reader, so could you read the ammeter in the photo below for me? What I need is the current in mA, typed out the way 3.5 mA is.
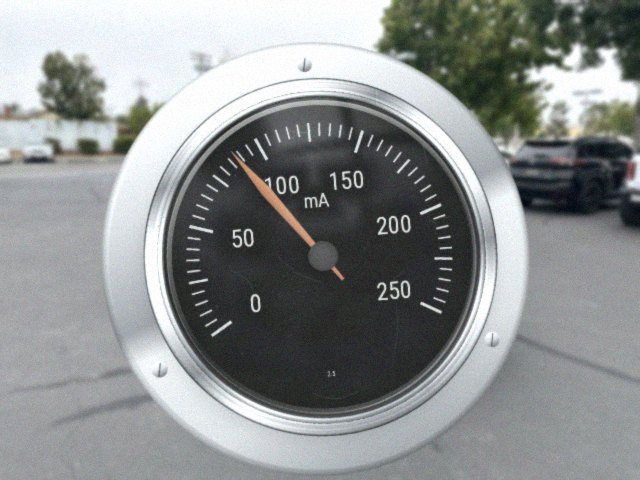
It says 87.5 mA
